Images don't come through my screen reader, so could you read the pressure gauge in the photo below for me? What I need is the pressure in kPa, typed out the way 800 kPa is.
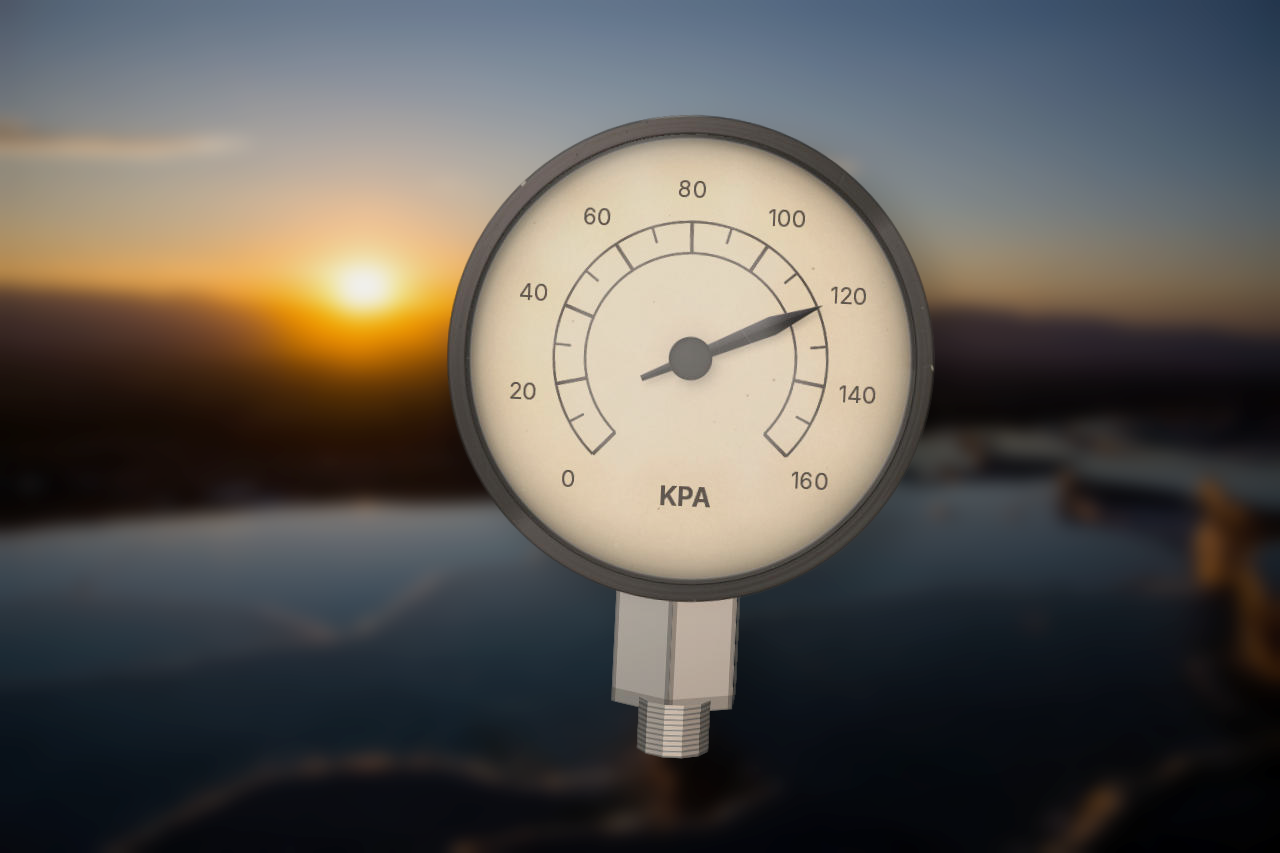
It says 120 kPa
